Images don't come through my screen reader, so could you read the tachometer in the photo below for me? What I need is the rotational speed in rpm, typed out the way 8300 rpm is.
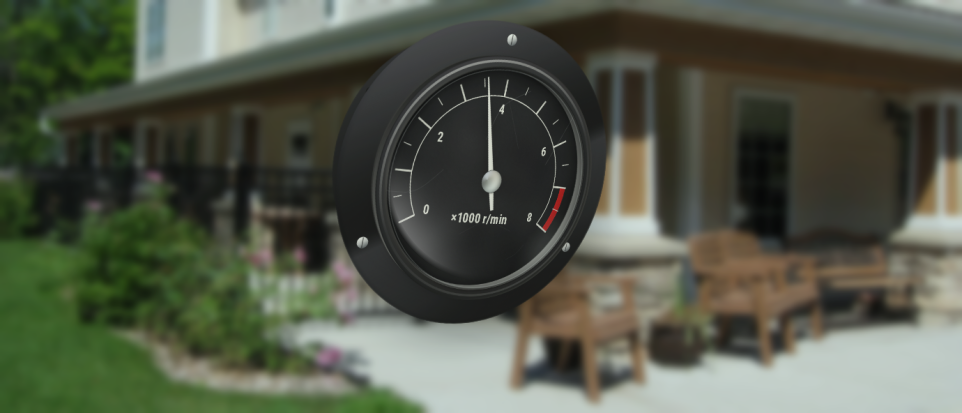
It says 3500 rpm
